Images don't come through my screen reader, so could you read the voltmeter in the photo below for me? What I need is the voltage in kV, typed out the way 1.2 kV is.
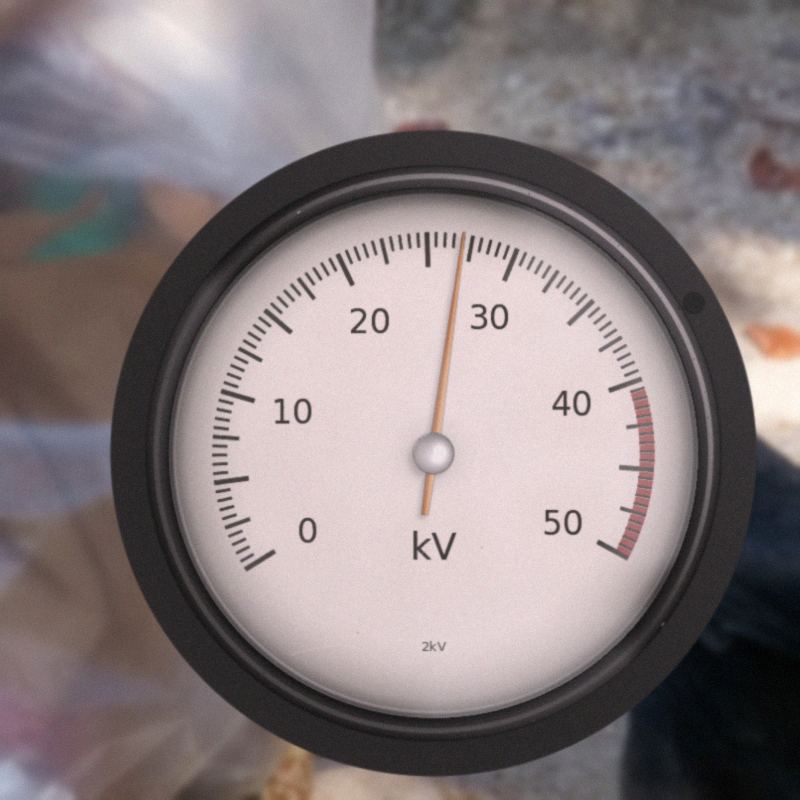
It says 27 kV
